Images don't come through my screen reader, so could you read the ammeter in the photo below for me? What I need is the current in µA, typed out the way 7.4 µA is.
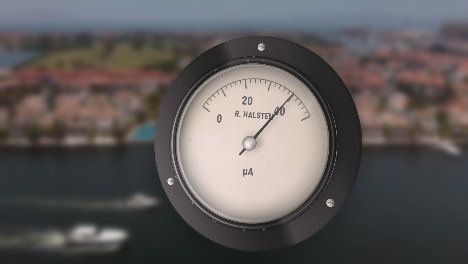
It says 40 µA
